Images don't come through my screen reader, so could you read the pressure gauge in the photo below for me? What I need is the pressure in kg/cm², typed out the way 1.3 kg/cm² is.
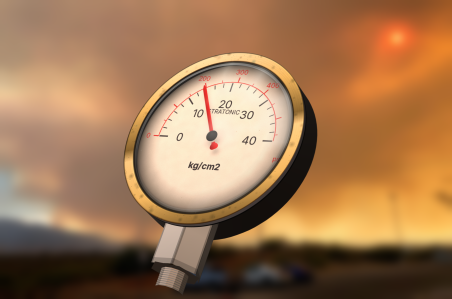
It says 14 kg/cm²
